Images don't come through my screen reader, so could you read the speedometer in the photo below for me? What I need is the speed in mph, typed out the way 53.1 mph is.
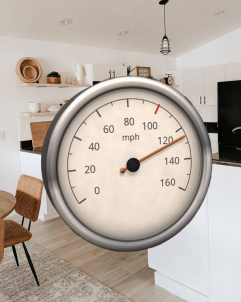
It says 125 mph
